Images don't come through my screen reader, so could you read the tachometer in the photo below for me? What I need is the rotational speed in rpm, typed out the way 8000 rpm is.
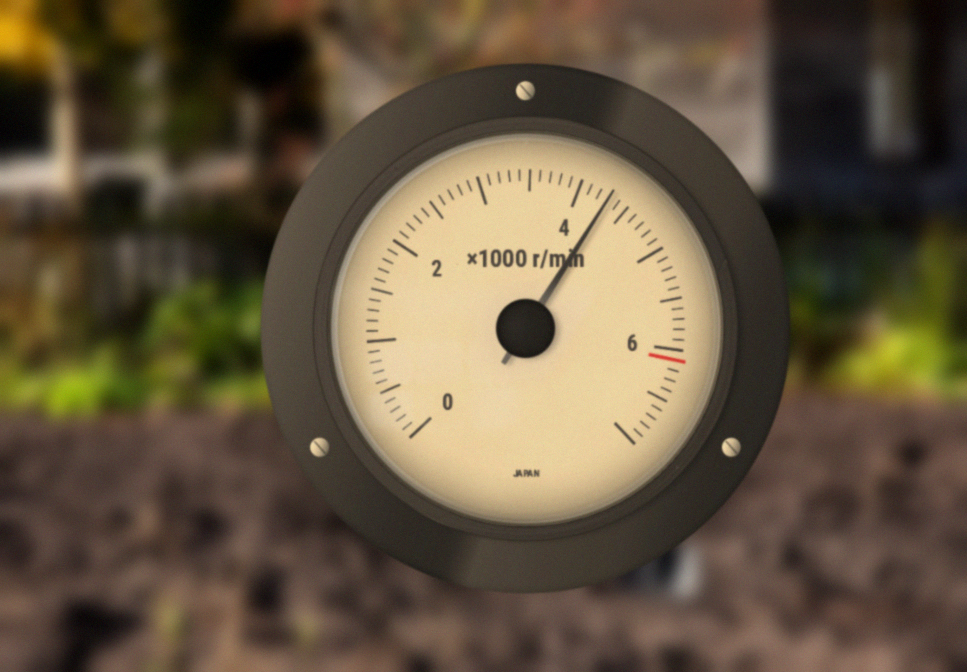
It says 4300 rpm
